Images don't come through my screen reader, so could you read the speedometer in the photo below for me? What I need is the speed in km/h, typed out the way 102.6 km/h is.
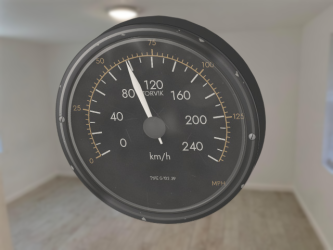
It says 100 km/h
